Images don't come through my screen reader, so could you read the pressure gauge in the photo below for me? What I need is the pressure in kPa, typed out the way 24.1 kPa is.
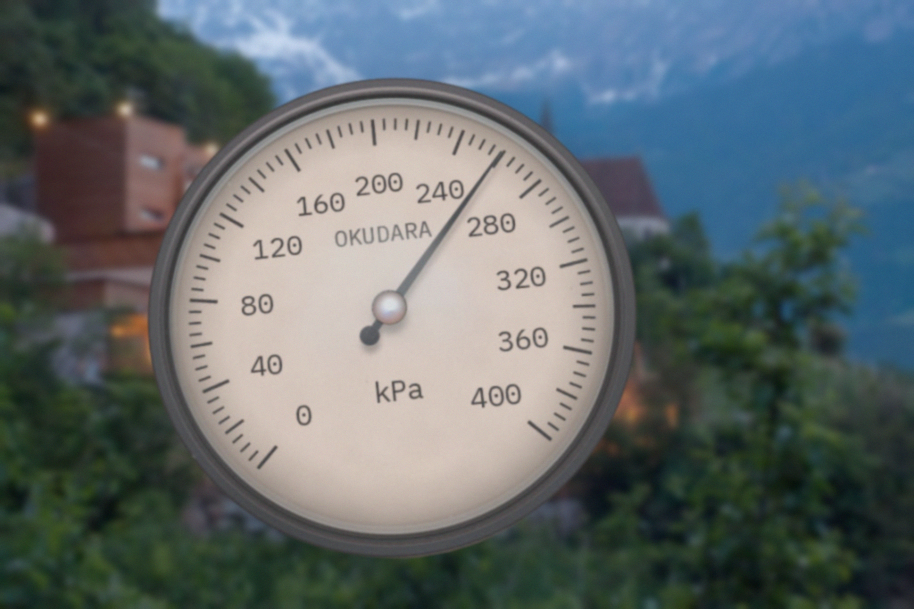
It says 260 kPa
